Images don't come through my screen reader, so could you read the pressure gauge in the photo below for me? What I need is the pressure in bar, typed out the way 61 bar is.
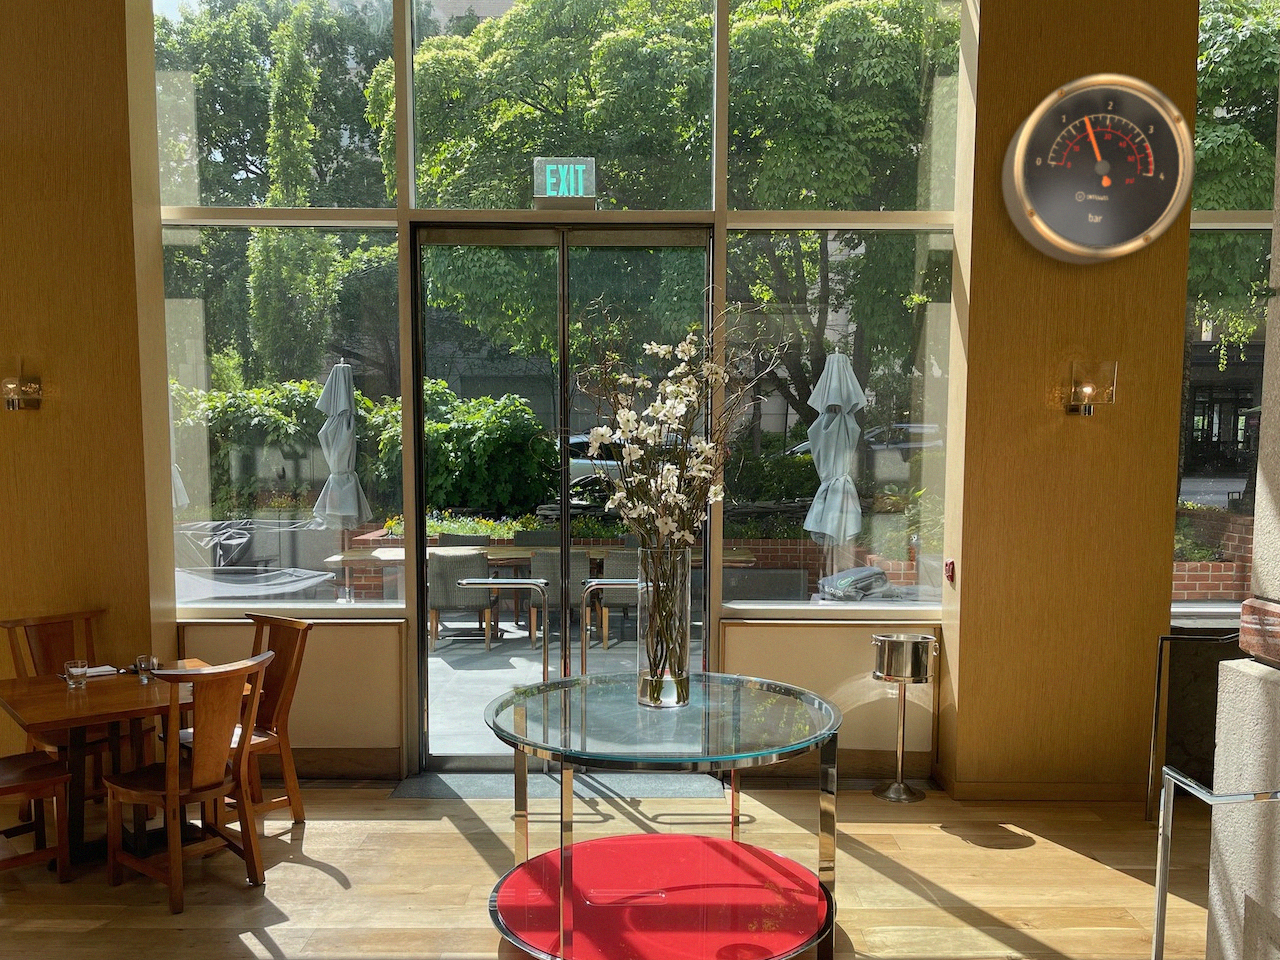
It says 1.4 bar
